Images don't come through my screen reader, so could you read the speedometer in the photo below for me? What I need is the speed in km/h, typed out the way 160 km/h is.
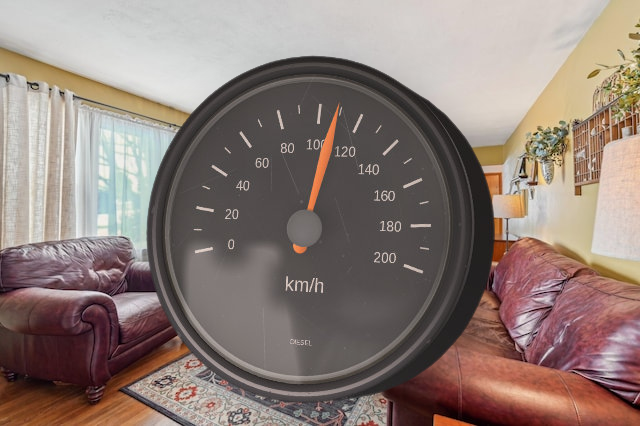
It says 110 km/h
